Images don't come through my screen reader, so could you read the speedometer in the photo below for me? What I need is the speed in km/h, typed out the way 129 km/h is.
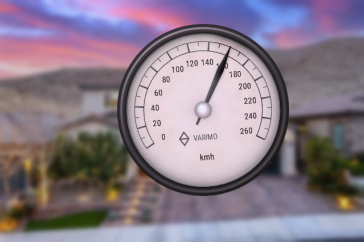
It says 160 km/h
